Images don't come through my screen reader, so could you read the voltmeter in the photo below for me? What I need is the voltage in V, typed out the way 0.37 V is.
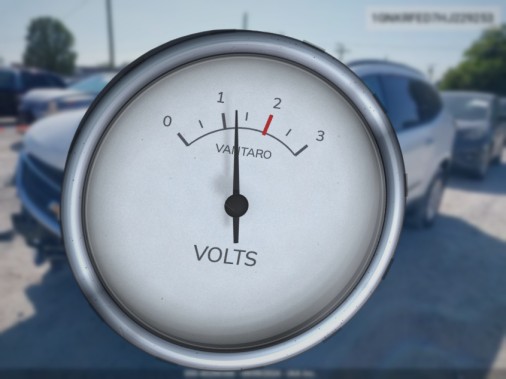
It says 1.25 V
